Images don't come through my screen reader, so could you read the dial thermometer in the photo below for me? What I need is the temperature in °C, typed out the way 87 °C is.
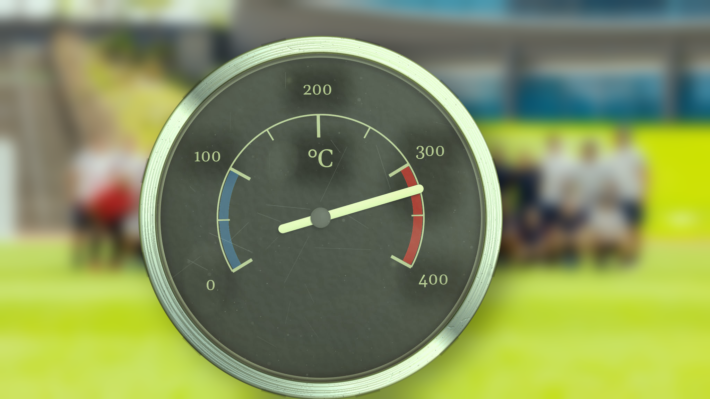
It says 325 °C
